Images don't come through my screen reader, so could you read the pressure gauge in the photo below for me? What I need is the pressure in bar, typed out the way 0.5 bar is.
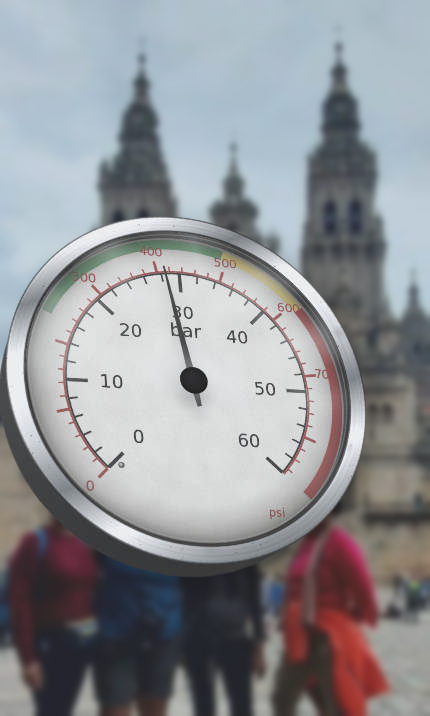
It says 28 bar
